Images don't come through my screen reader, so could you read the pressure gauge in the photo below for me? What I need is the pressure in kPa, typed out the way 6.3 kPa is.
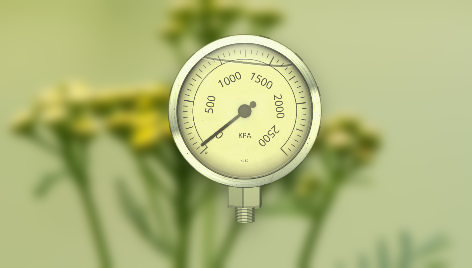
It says 50 kPa
